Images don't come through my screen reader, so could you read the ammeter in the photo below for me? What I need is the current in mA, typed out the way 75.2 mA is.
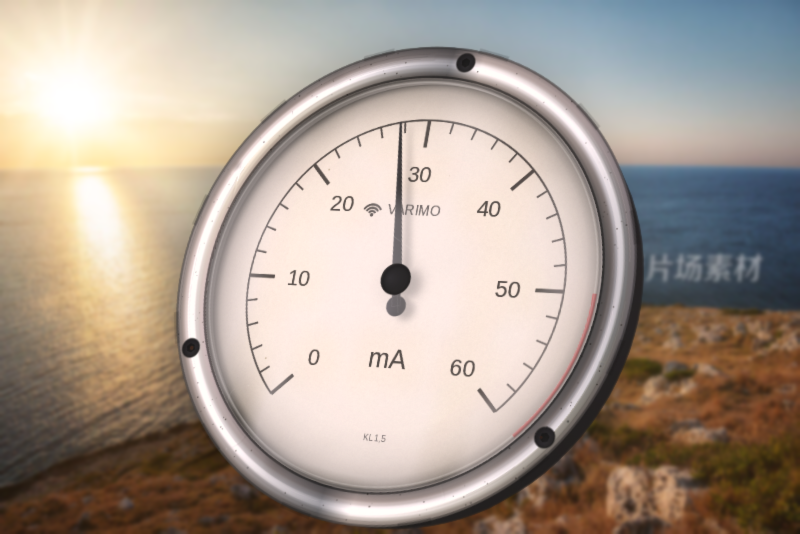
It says 28 mA
